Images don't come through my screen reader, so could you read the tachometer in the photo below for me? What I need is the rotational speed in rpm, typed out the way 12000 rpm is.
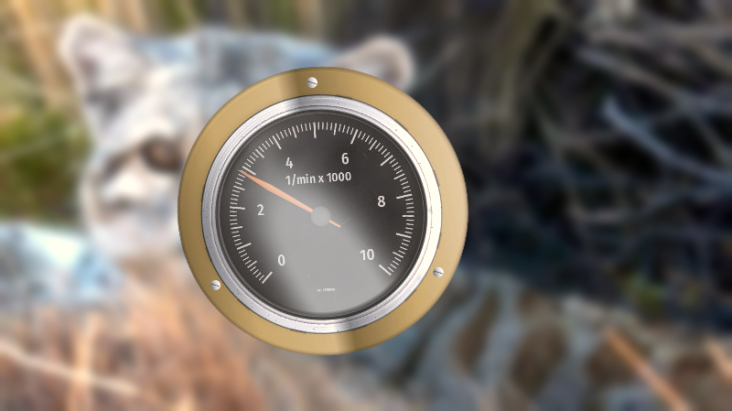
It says 2900 rpm
